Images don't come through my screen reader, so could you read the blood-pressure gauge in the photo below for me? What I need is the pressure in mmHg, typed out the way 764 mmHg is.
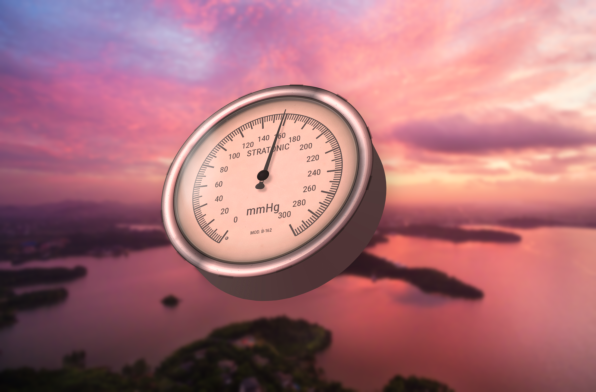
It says 160 mmHg
